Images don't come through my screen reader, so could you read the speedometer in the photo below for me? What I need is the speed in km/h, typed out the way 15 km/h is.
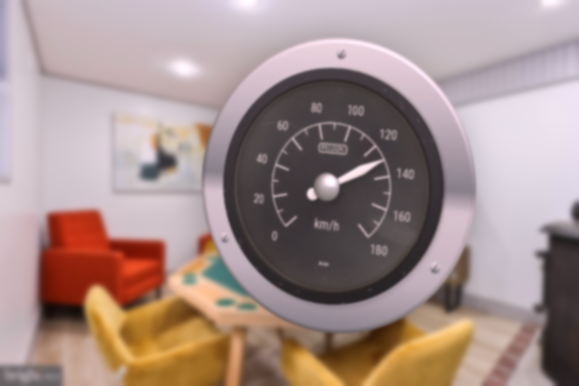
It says 130 km/h
